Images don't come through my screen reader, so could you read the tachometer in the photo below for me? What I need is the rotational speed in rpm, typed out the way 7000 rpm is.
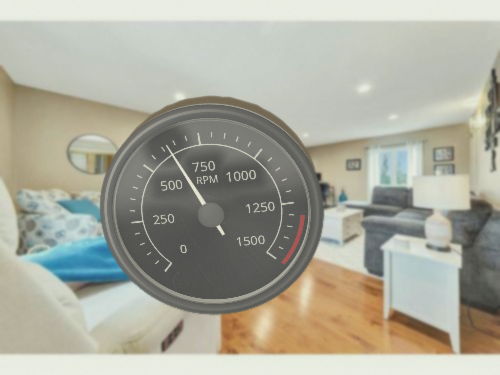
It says 625 rpm
